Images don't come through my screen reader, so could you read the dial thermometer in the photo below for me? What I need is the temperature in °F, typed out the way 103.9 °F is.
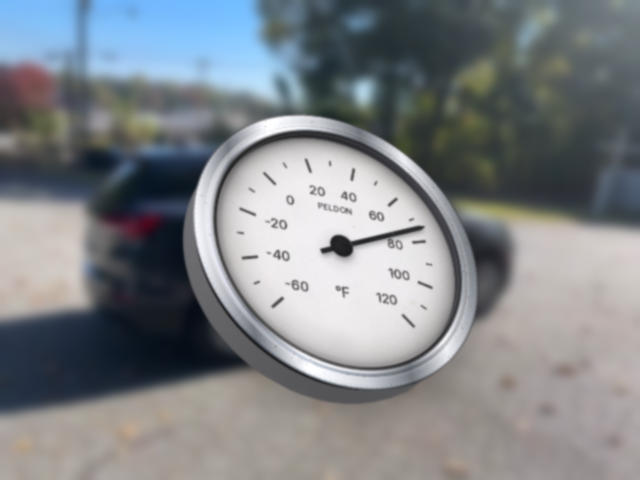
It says 75 °F
